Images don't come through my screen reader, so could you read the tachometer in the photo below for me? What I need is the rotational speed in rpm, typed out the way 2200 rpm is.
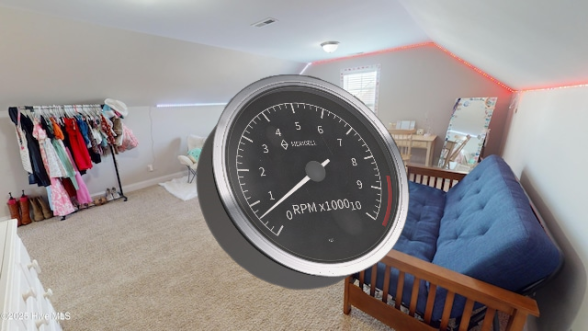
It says 600 rpm
